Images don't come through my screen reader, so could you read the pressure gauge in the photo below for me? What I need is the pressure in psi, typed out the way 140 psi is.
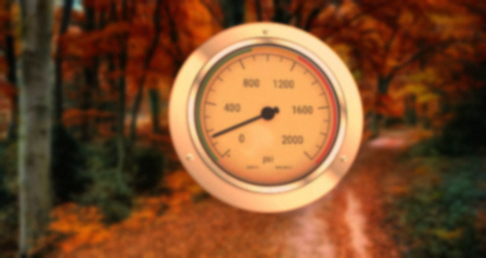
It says 150 psi
